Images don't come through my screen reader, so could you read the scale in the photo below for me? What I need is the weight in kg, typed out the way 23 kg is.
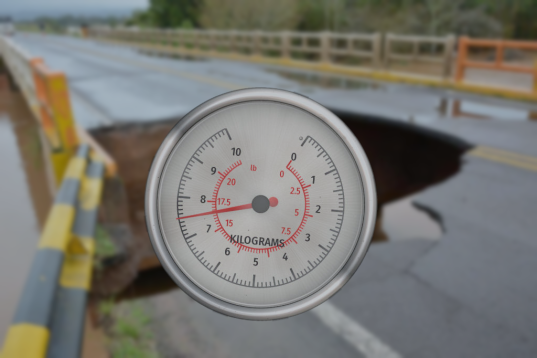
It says 7.5 kg
